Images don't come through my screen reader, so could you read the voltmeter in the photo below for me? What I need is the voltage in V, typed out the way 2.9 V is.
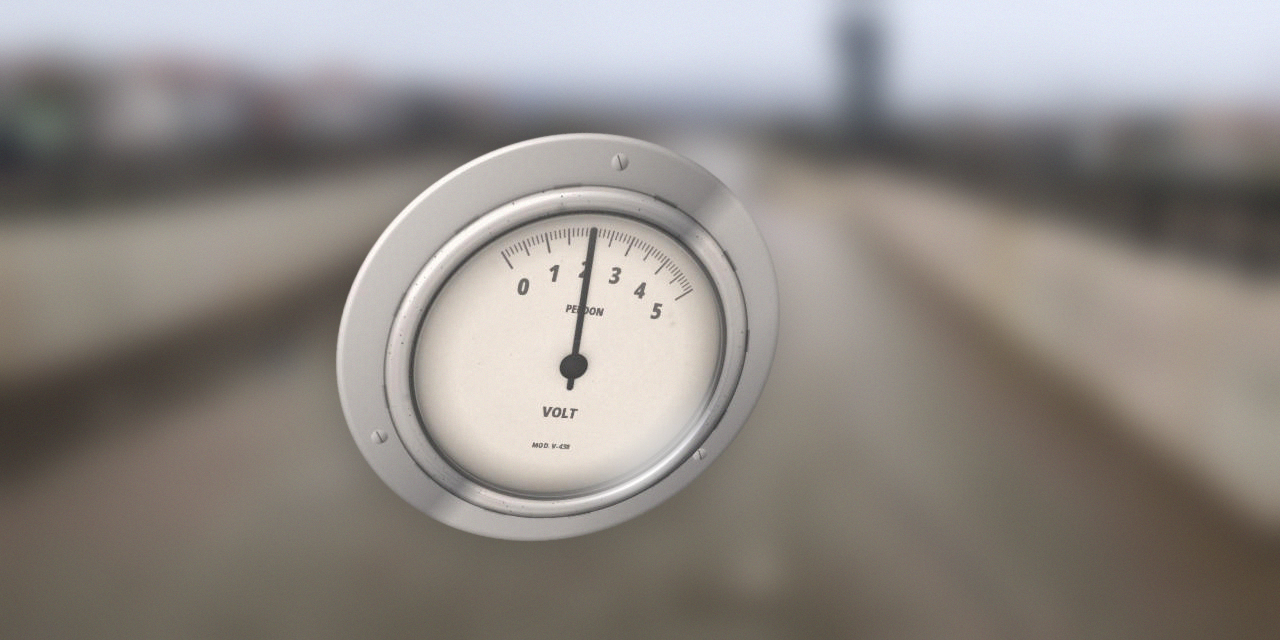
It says 2 V
